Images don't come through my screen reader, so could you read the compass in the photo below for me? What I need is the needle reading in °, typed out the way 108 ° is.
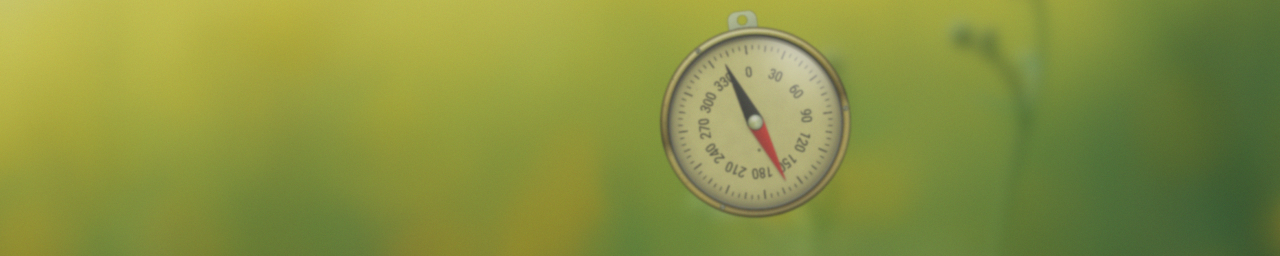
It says 160 °
